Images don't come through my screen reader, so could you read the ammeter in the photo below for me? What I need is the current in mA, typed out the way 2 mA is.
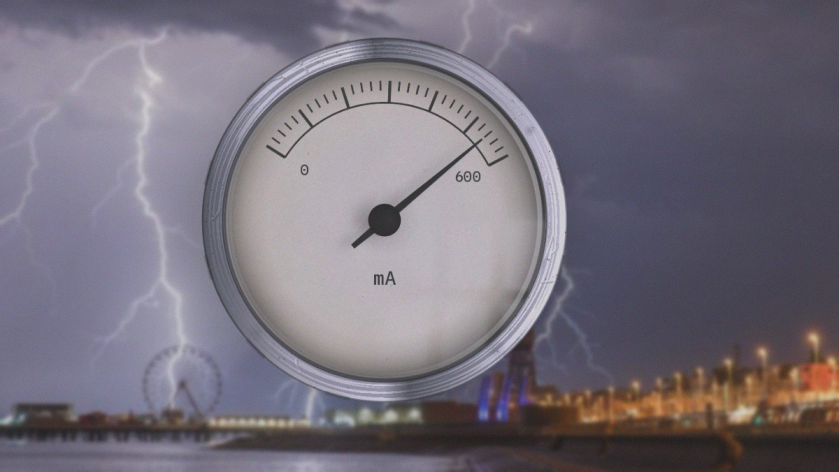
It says 540 mA
